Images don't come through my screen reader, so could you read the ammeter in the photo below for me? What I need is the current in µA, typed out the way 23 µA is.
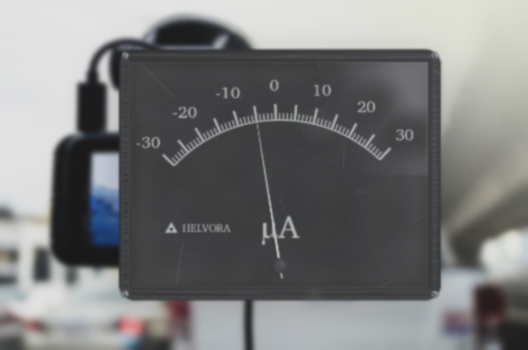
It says -5 µA
